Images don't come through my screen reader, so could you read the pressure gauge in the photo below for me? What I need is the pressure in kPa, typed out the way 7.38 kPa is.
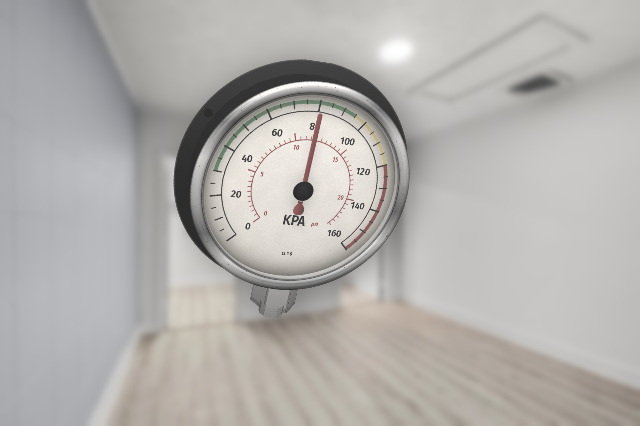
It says 80 kPa
